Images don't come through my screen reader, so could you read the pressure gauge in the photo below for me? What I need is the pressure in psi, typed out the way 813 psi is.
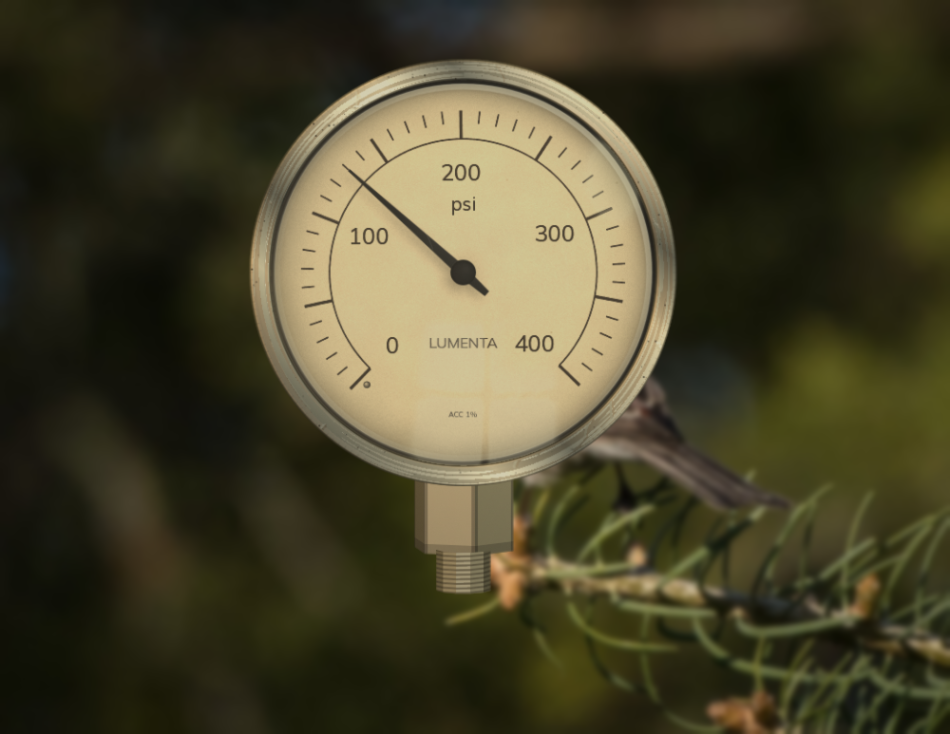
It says 130 psi
